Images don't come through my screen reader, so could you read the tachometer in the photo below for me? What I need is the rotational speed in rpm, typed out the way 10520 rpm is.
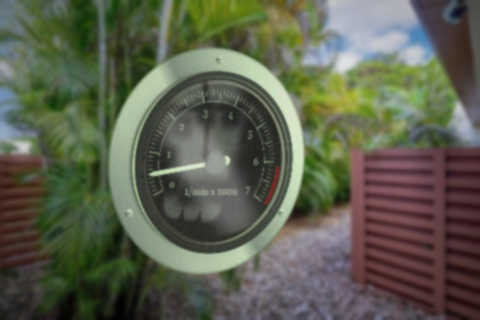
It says 500 rpm
